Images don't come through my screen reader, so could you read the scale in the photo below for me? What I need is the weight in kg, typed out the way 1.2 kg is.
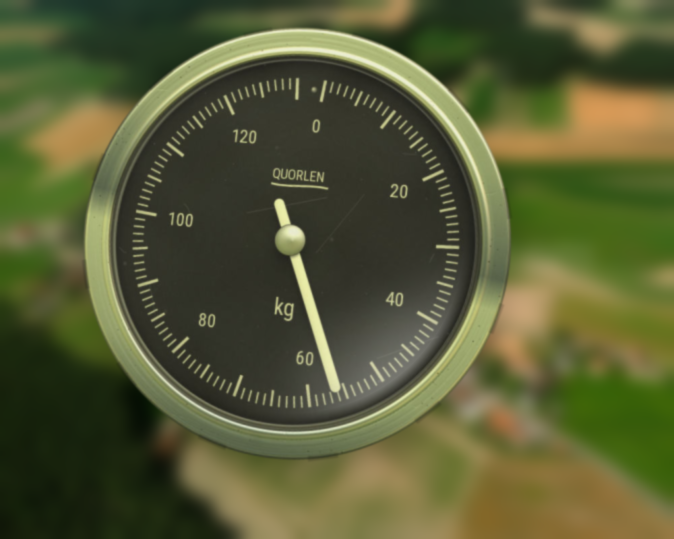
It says 56 kg
